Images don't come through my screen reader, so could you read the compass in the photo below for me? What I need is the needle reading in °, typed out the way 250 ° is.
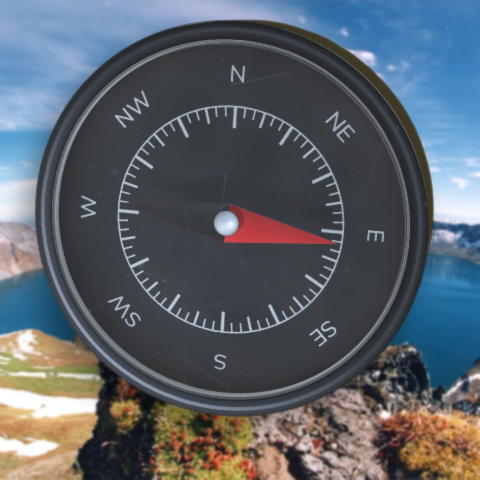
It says 95 °
